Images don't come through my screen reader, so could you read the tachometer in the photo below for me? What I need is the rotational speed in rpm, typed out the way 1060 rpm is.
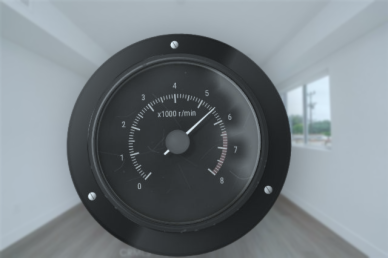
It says 5500 rpm
